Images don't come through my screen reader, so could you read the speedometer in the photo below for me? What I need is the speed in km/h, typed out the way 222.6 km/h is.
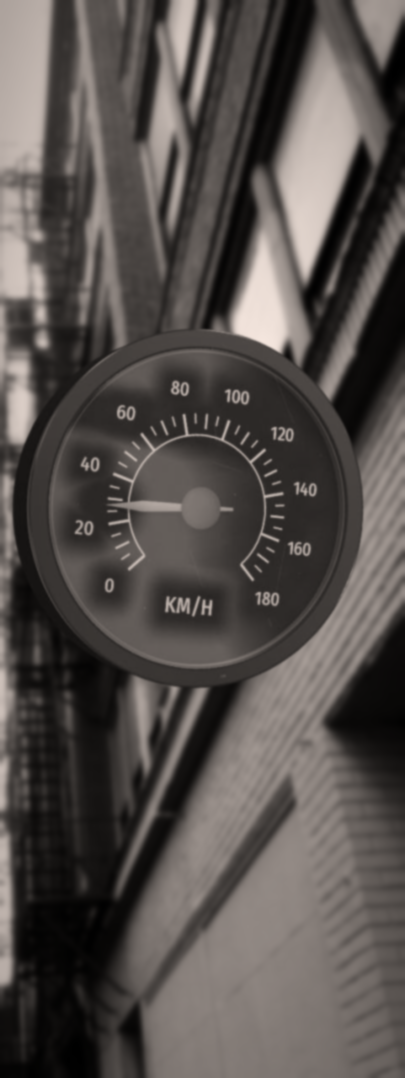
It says 27.5 km/h
